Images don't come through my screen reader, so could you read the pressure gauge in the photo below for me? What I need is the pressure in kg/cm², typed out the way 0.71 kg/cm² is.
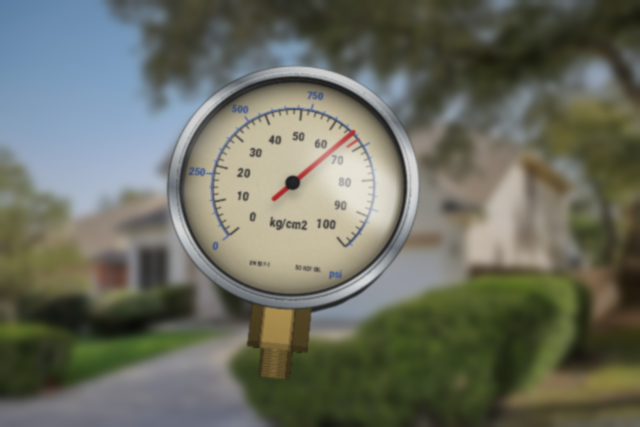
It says 66 kg/cm²
